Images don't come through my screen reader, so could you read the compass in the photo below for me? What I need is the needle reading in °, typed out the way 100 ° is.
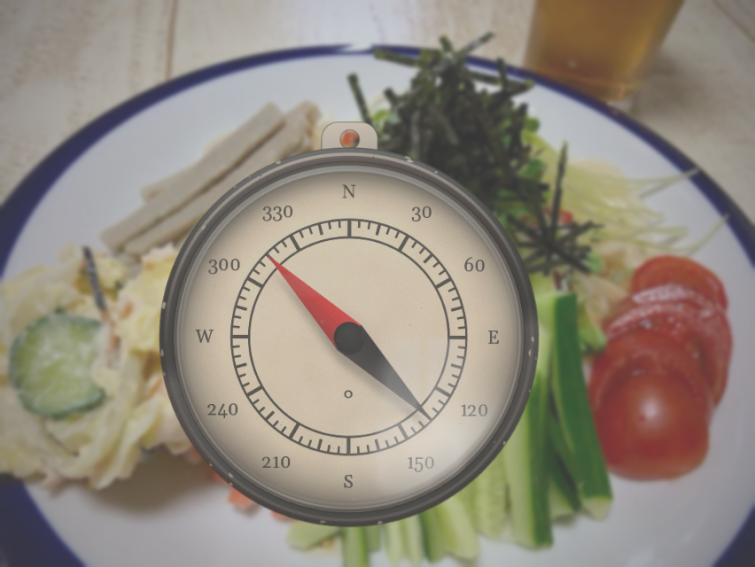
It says 315 °
